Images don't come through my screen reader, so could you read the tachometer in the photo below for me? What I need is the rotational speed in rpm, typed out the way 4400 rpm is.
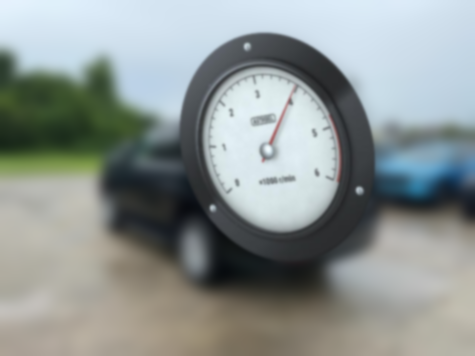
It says 4000 rpm
